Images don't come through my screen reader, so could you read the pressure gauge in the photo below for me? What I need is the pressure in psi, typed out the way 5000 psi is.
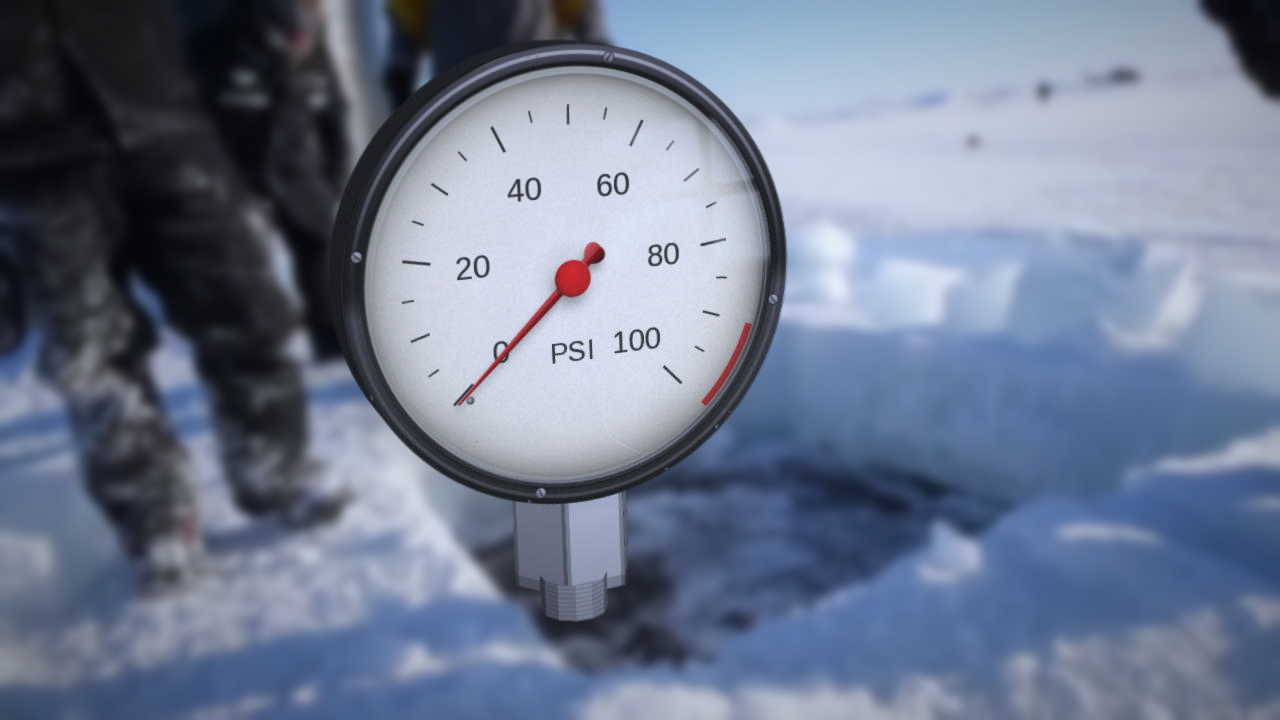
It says 0 psi
